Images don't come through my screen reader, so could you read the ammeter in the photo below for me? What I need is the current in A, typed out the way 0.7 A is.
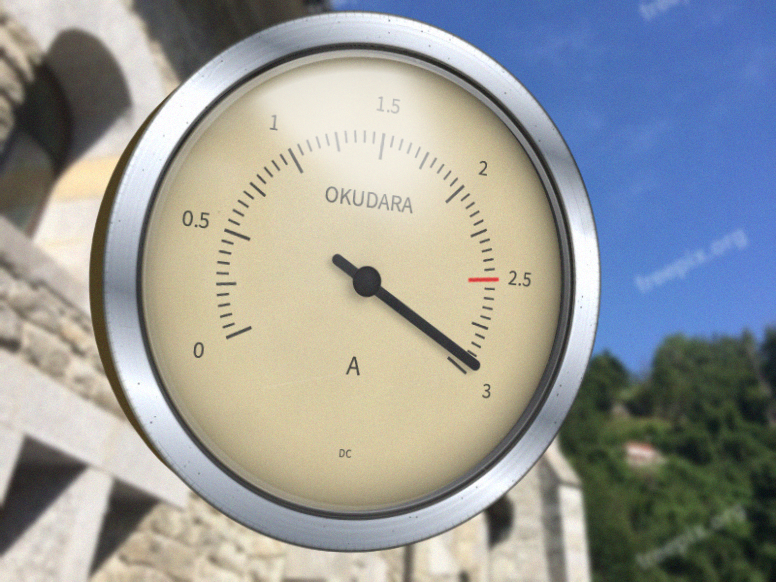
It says 2.95 A
